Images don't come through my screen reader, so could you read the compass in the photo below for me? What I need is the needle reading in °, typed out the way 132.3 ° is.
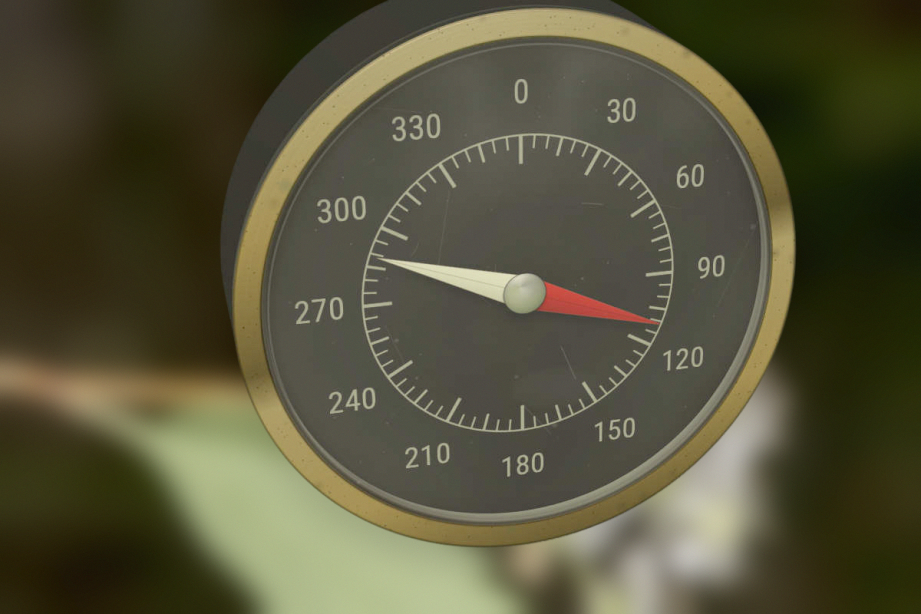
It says 110 °
